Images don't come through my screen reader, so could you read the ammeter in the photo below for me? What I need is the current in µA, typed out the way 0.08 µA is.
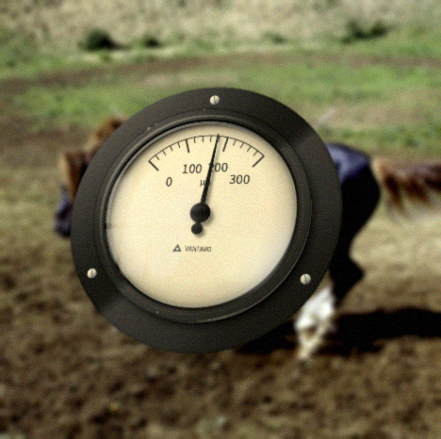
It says 180 µA
